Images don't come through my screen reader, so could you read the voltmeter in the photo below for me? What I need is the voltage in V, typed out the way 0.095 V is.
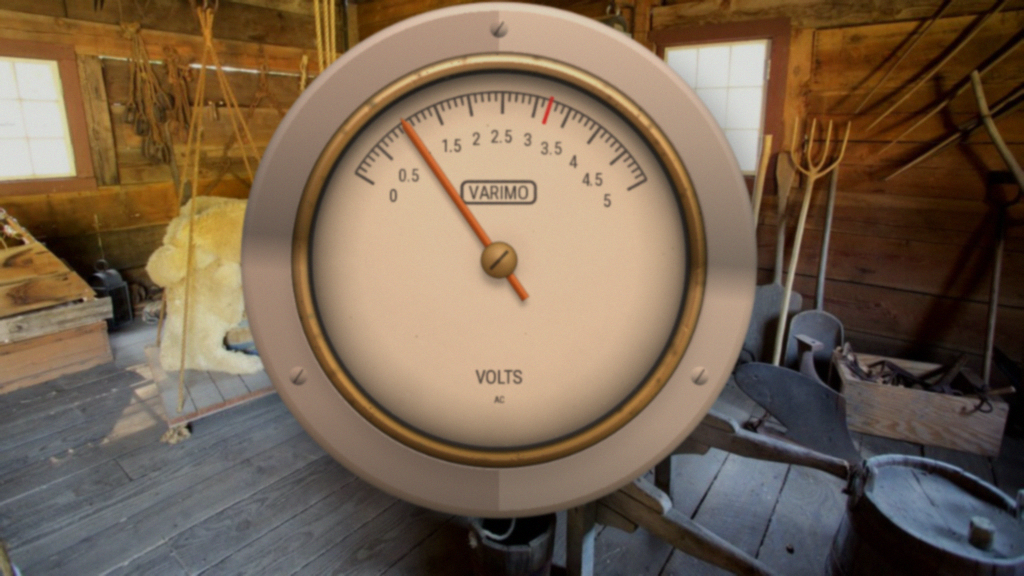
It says 1 V
